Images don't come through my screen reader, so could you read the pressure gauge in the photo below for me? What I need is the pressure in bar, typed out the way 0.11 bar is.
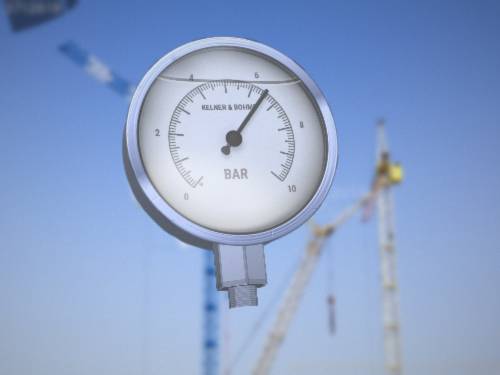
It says 6.5 bar
